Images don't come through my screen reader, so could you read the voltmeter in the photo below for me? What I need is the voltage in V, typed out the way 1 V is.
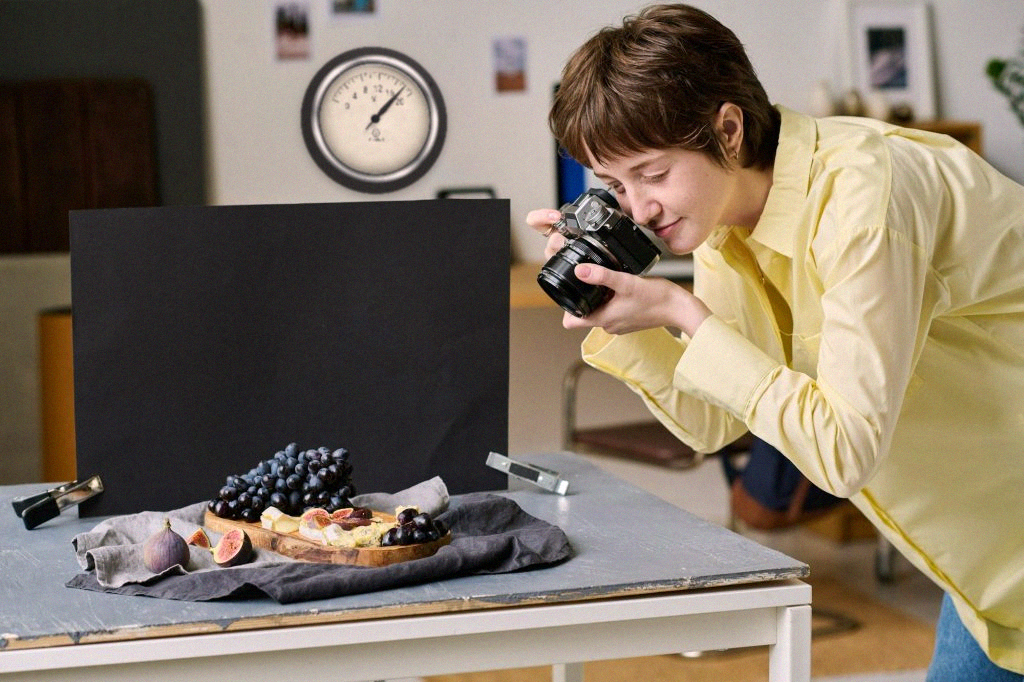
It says 18 V
